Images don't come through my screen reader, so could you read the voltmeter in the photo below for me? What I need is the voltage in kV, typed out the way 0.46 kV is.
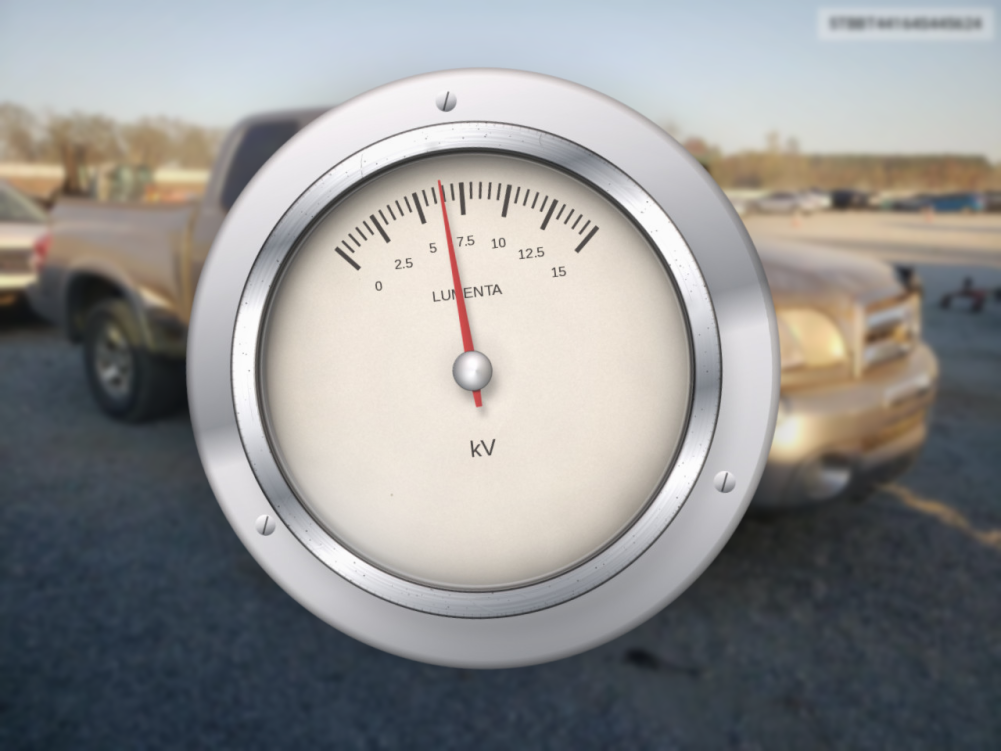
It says 6.5 kV
